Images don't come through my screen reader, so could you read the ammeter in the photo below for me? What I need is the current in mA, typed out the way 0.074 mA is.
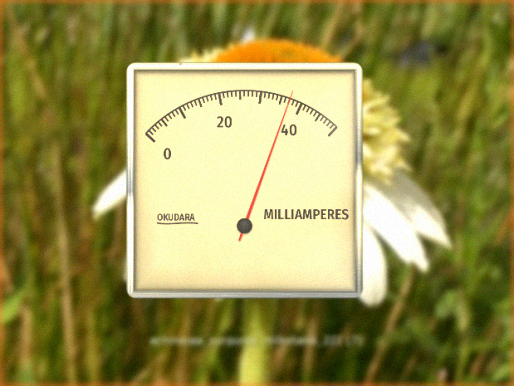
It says 37 mA
